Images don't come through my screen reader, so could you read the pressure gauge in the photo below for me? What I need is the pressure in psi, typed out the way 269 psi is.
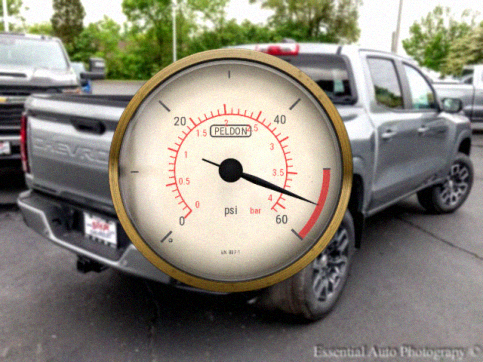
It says 55 psi
